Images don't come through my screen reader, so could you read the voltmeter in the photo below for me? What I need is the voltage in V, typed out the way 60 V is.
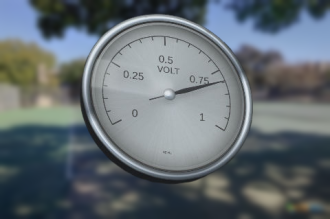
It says 0.8 V
